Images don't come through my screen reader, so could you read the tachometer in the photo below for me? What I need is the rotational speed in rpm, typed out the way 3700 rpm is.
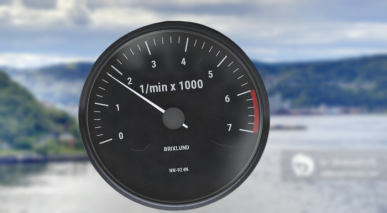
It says 1800 rpm
